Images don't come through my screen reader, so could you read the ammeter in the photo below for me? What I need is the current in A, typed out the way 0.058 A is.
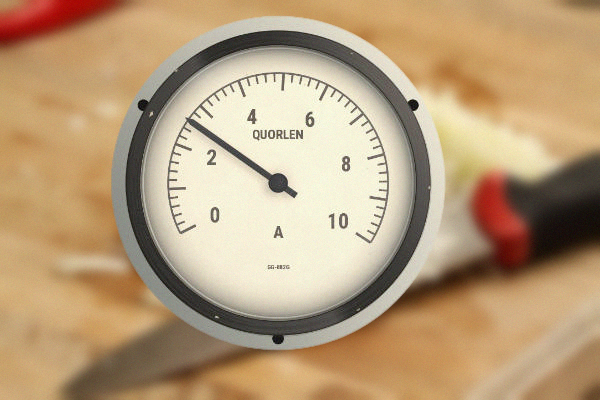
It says 2.6 A
